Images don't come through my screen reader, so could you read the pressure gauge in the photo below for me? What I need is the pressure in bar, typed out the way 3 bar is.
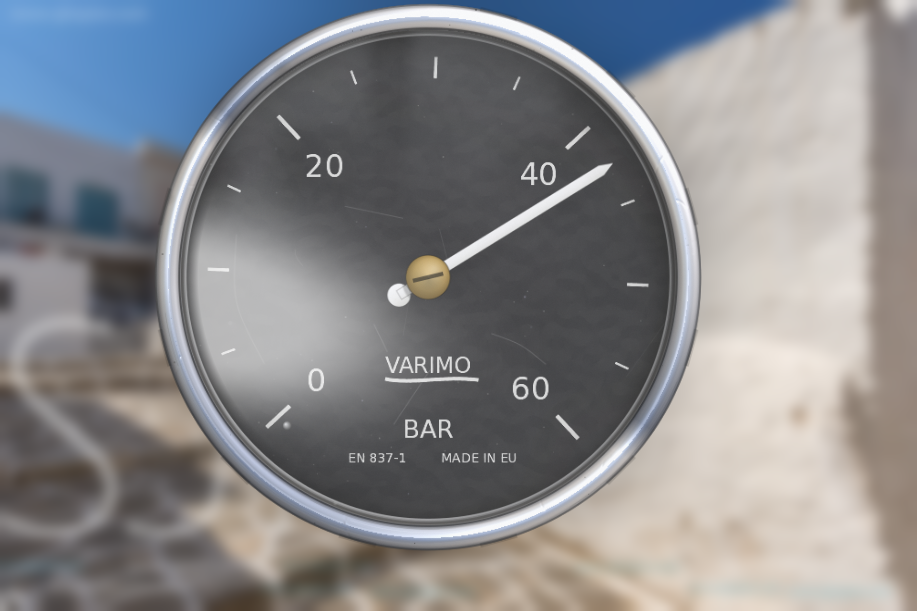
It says 42.5 bar
